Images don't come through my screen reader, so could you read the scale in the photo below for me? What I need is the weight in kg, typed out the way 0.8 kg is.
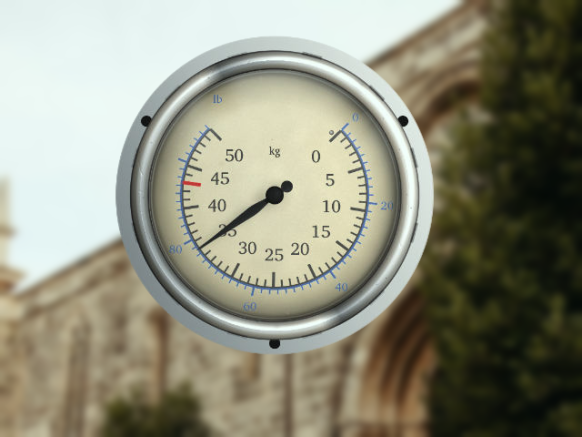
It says 35 kg
